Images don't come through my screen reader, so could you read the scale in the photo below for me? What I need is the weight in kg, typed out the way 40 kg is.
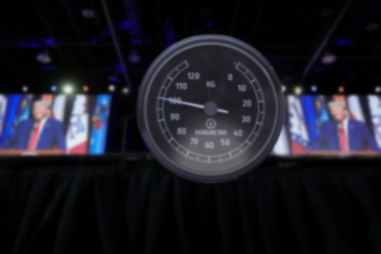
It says 100 kg
